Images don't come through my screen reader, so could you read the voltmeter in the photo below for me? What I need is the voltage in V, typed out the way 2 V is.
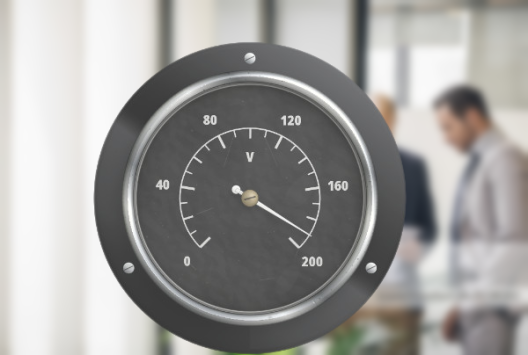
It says 190 V
